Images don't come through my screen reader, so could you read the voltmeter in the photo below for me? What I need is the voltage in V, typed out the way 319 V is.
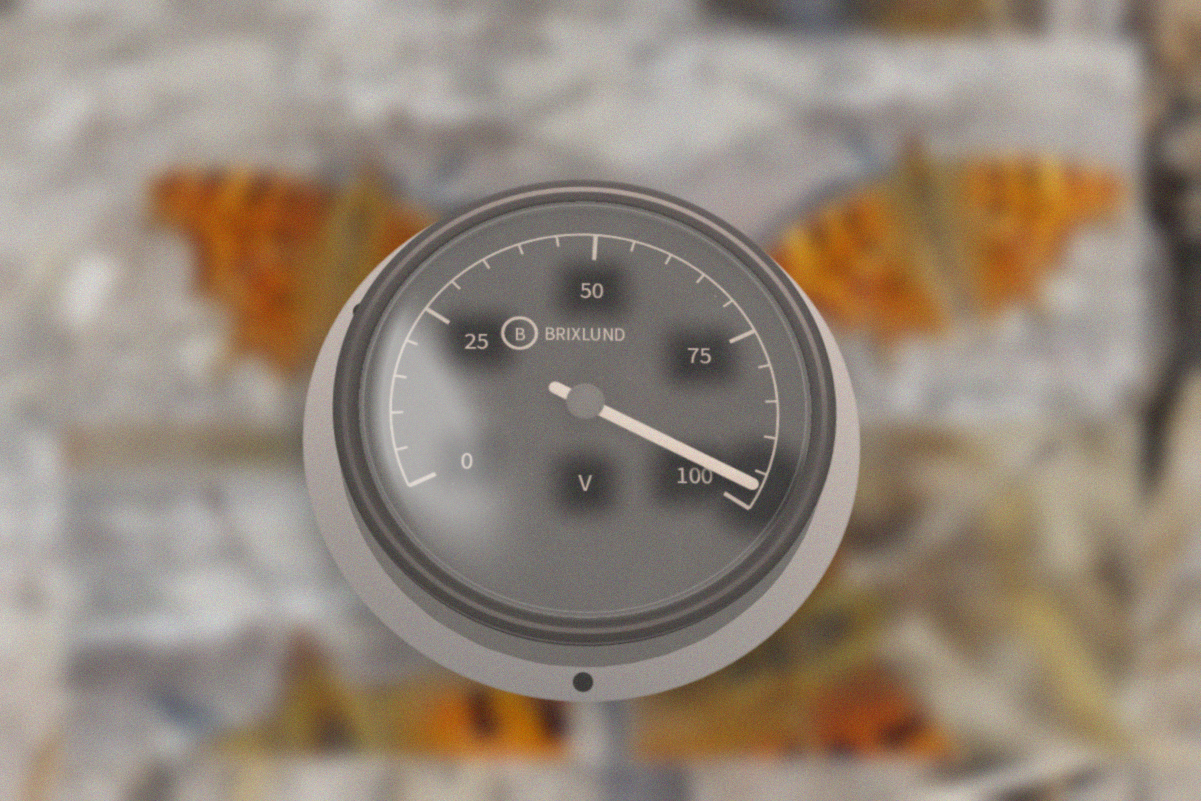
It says 97.5 V
